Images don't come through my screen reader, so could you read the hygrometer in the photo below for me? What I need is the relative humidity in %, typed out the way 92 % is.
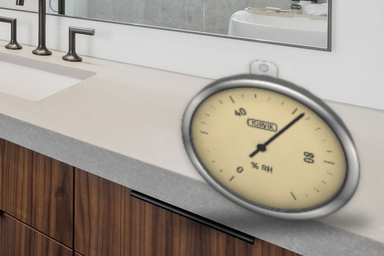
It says 62 %
